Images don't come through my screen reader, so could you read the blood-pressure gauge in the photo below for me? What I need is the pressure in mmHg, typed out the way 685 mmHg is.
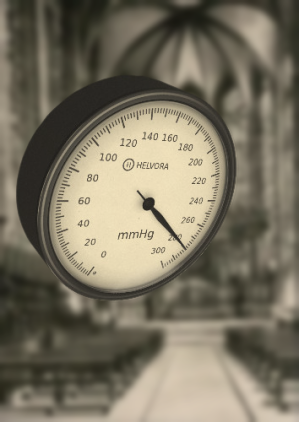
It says 280 mmHg
